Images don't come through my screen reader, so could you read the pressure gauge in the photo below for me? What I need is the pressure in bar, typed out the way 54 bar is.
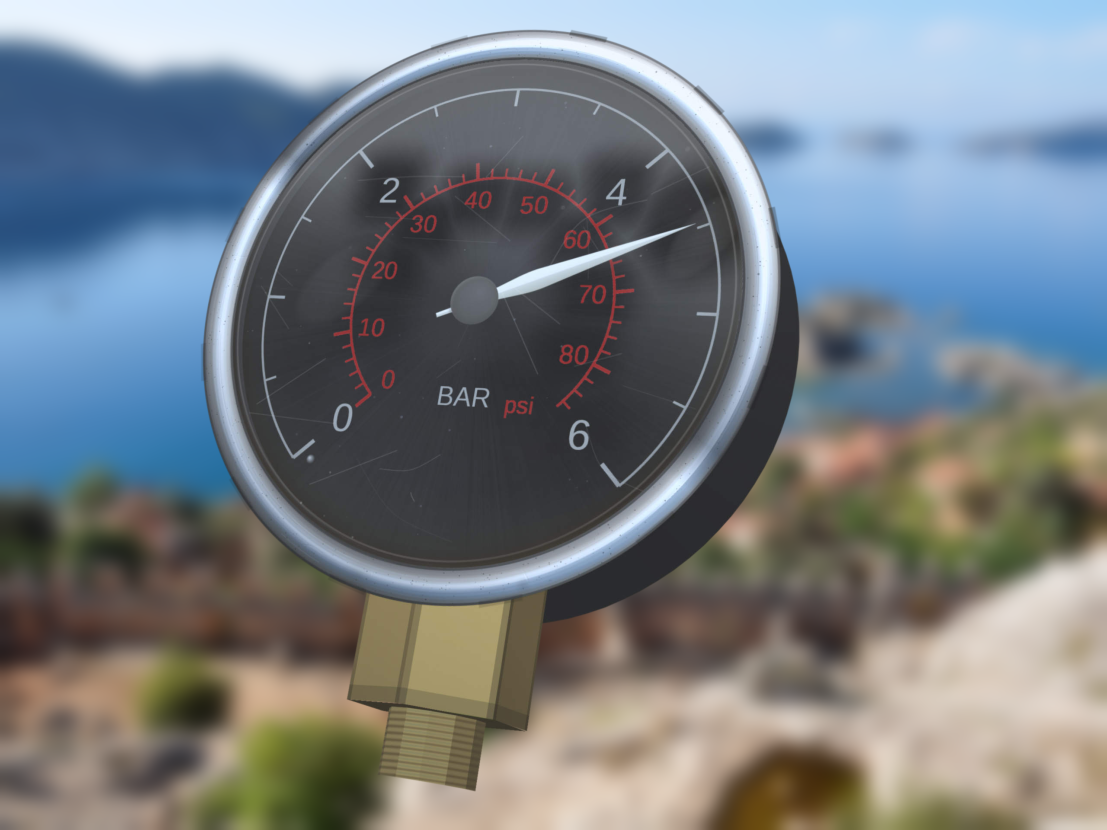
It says 4.5 bar
